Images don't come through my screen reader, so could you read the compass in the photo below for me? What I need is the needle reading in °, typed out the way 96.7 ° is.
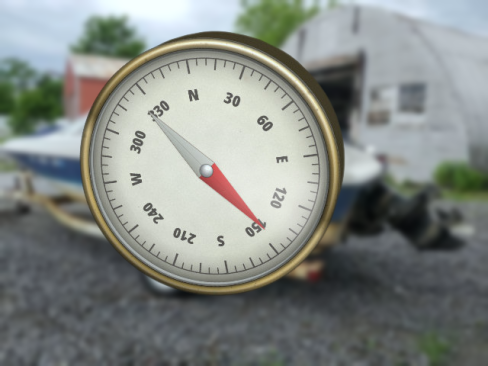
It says 145 °
